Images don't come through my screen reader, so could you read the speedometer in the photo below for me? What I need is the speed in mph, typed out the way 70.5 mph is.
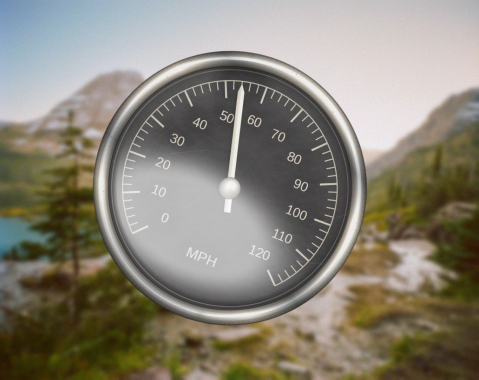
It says 54 mph
